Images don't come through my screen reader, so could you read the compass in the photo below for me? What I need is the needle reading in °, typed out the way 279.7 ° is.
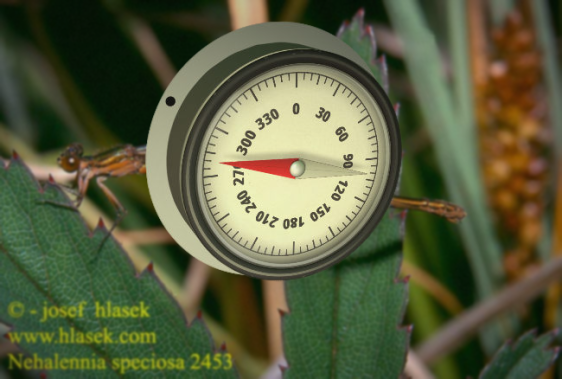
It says 280 °
